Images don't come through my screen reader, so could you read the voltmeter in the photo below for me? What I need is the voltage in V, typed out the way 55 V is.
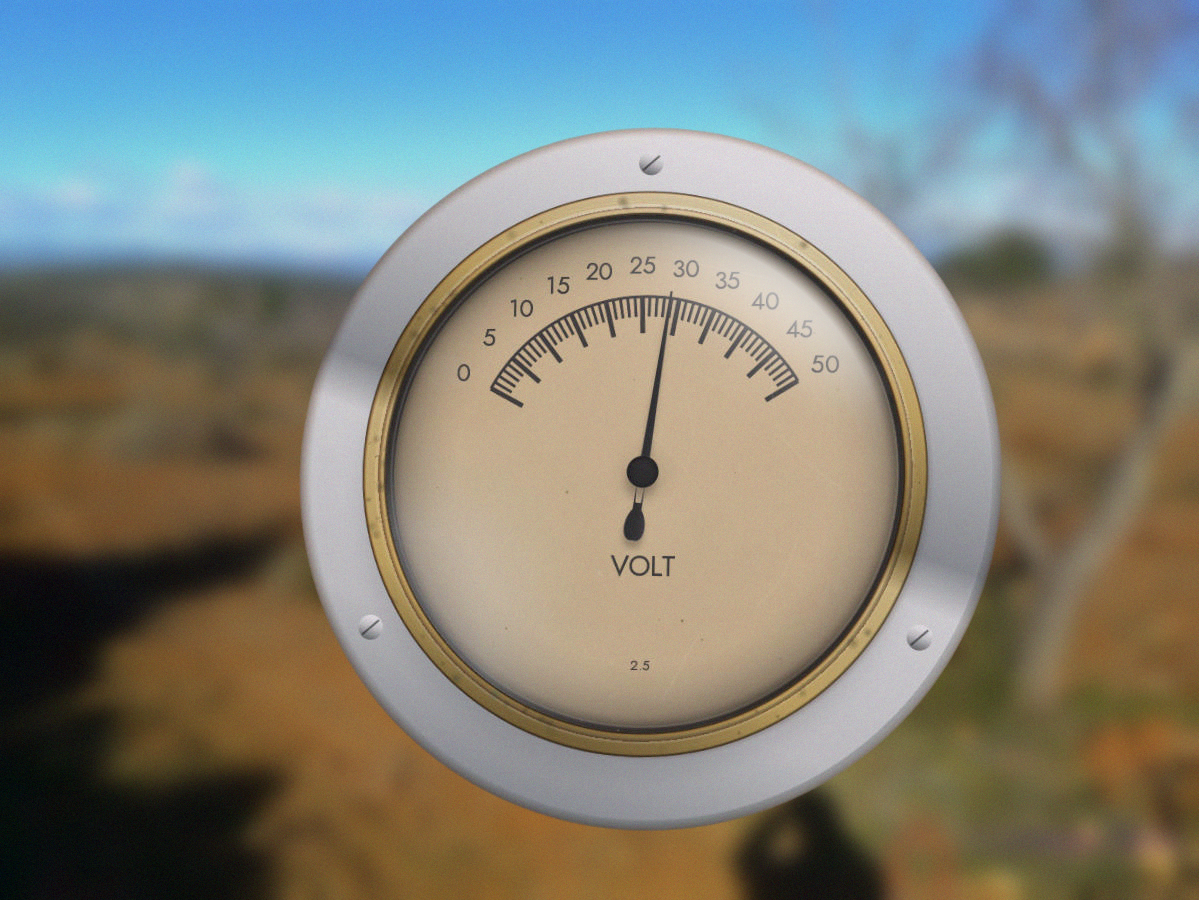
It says 29 V
